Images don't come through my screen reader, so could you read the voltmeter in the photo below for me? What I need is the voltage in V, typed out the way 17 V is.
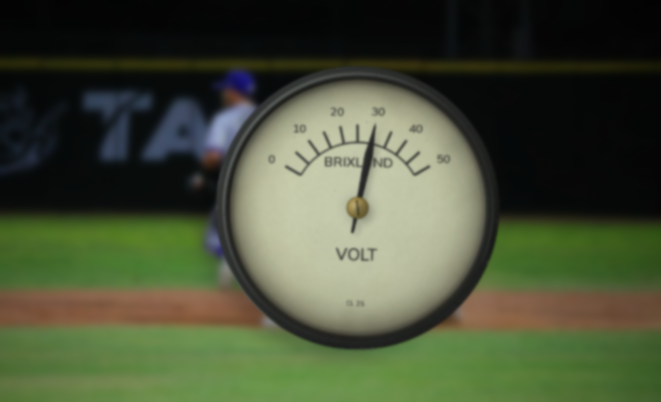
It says 30 V
